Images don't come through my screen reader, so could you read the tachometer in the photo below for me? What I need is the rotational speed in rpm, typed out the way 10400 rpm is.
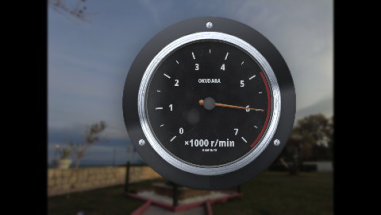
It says 6000 rpm
